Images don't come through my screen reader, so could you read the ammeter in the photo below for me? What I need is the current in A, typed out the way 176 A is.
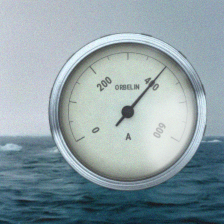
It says 400 A
